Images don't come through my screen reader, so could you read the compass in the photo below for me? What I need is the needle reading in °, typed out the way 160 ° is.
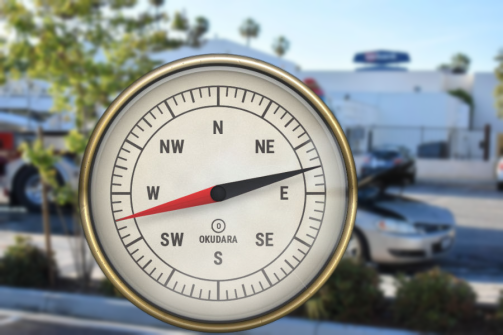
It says 255 °
